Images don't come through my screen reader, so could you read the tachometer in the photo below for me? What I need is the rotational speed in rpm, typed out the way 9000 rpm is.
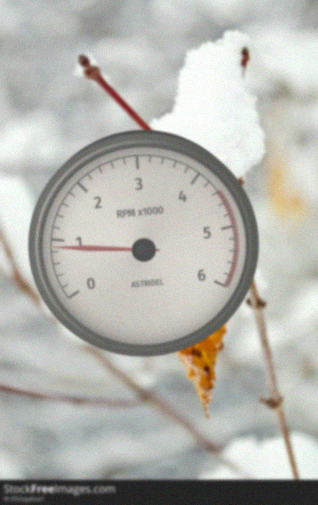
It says 900 rpm
